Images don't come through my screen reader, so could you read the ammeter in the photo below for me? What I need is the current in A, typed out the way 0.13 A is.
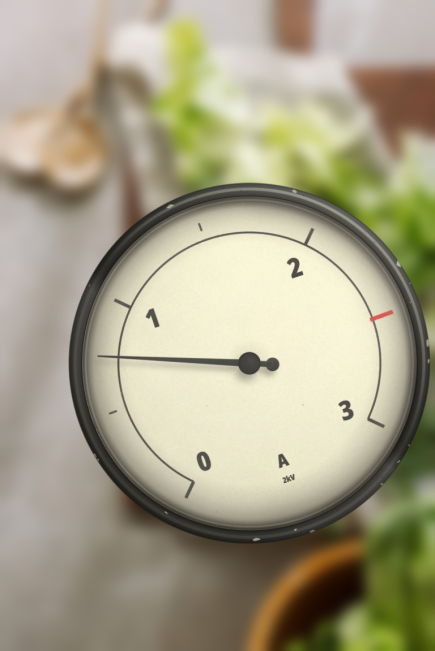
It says 0.75 A
